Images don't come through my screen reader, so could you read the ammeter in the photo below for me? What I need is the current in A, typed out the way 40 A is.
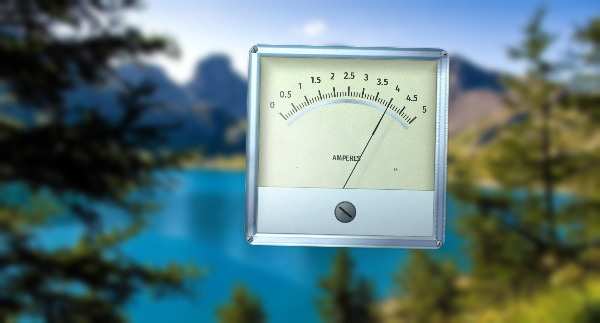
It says 4 A
